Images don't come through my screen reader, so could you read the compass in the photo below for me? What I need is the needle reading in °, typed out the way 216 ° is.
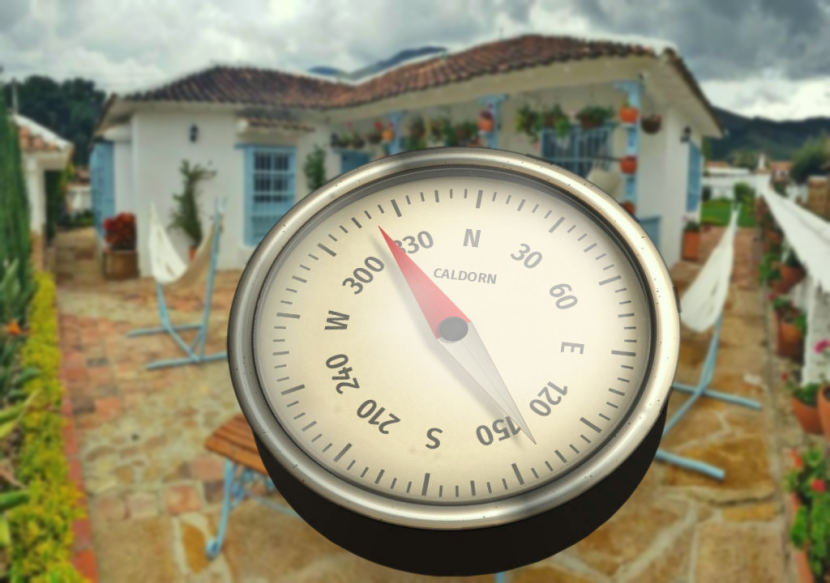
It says 320 °
